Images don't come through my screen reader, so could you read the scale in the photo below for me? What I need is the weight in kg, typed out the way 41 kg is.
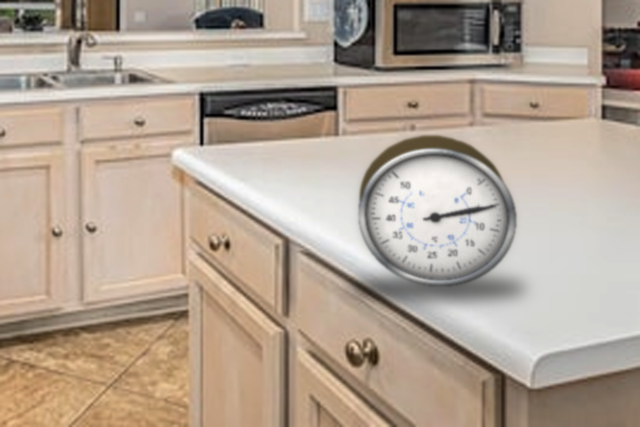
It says 5 kg
